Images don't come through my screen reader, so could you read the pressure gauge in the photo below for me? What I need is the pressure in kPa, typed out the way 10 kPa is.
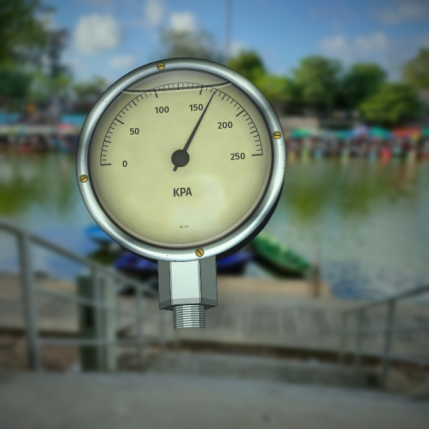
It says 165 kPa
